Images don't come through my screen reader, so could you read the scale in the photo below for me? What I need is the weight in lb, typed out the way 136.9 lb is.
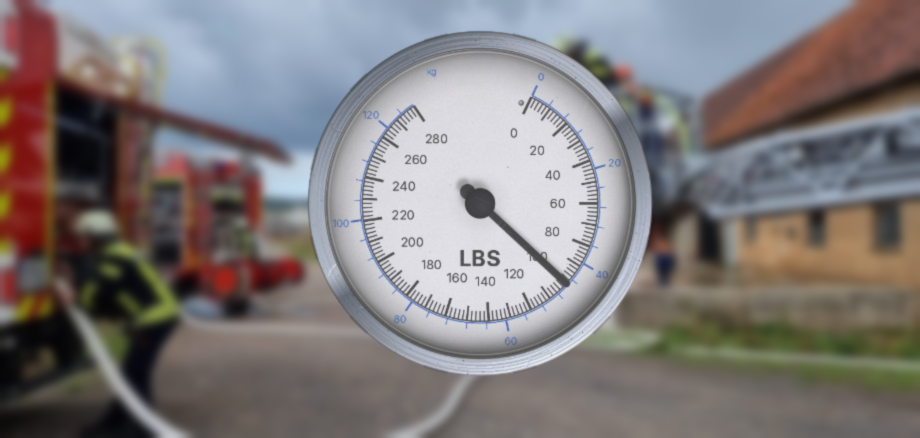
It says 100 lb
